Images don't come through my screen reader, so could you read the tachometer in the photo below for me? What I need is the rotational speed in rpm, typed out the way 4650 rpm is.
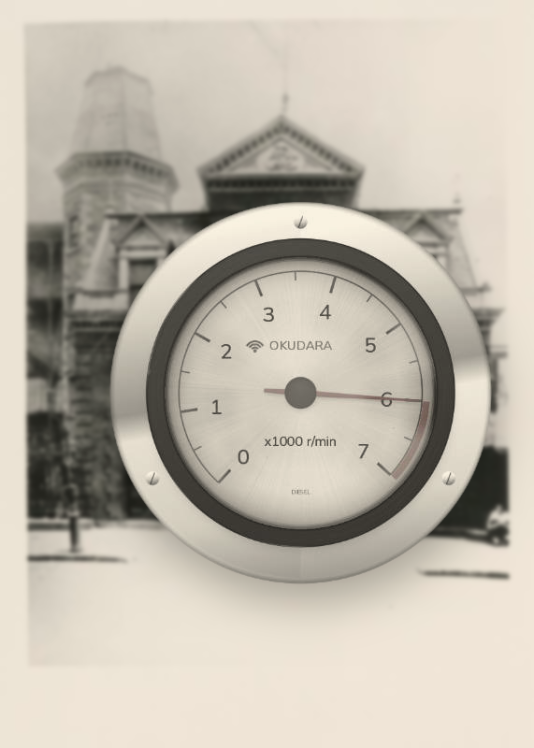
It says 6000 rpm
